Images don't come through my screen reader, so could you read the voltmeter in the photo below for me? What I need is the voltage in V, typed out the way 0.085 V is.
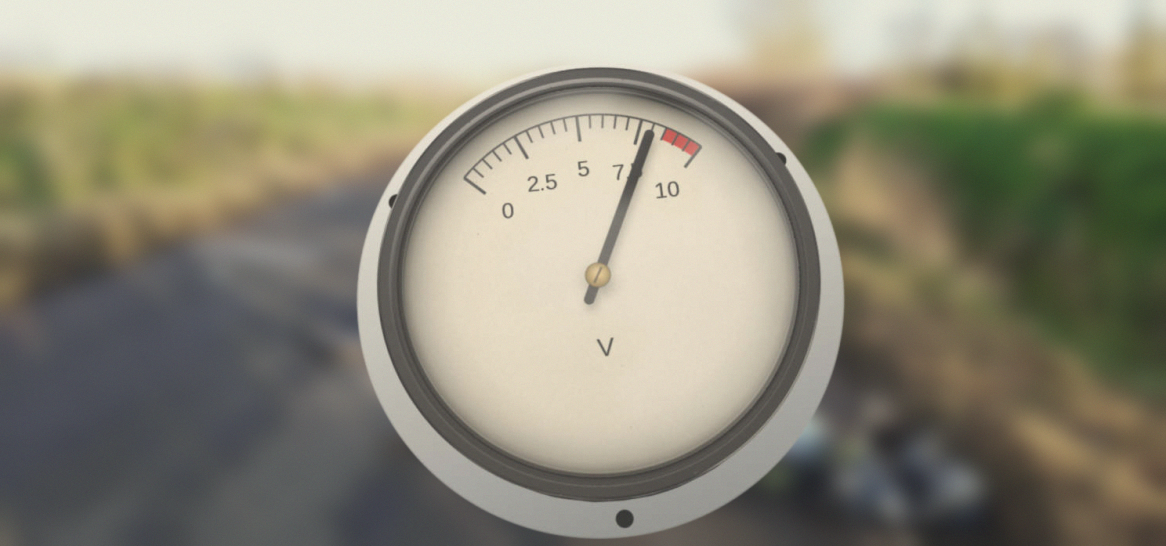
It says 8 V
